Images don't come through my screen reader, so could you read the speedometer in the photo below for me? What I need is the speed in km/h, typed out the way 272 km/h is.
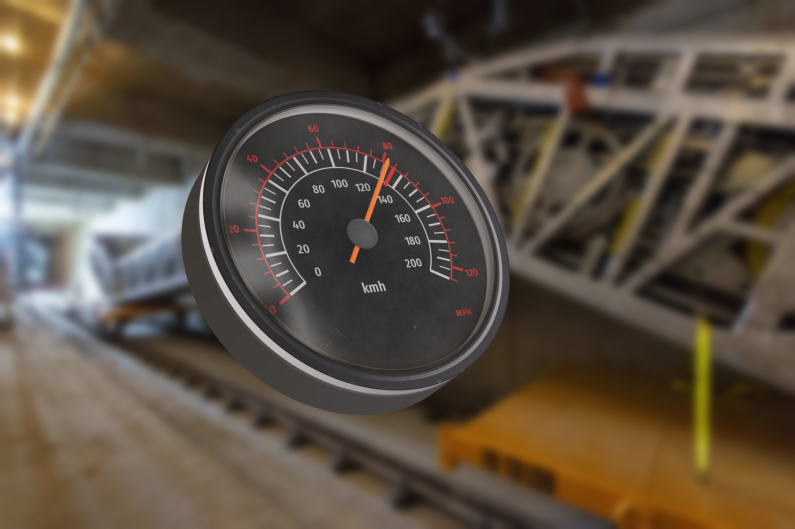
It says 130 km/h
